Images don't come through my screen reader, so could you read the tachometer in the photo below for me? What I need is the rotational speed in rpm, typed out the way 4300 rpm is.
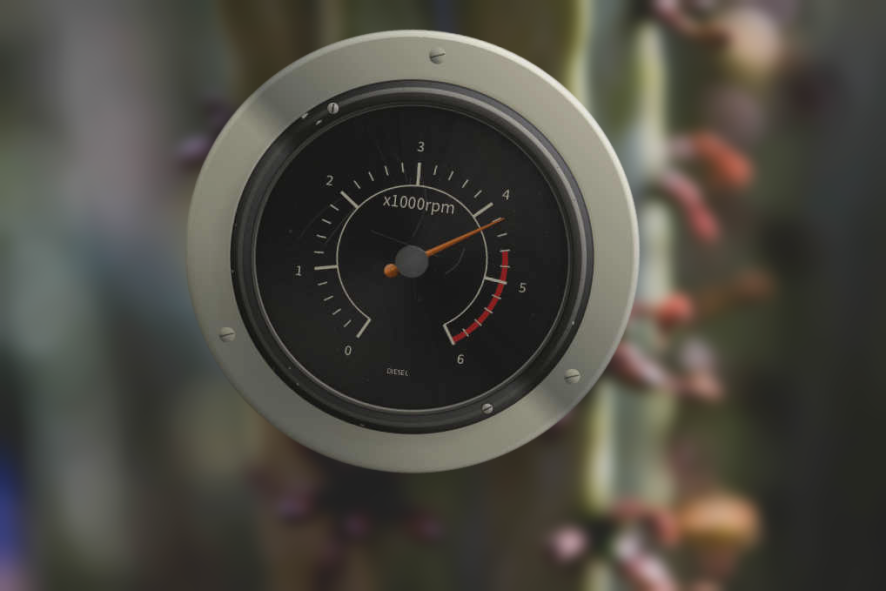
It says 4200 rpm
